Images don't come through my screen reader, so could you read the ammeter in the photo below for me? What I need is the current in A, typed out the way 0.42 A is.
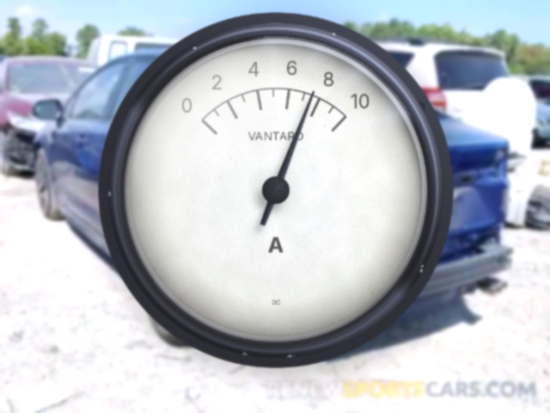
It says 7.5 A
